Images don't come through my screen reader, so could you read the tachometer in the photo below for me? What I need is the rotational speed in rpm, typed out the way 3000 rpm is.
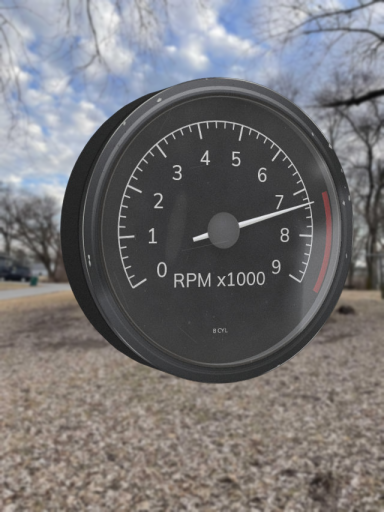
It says 7300 rpm
